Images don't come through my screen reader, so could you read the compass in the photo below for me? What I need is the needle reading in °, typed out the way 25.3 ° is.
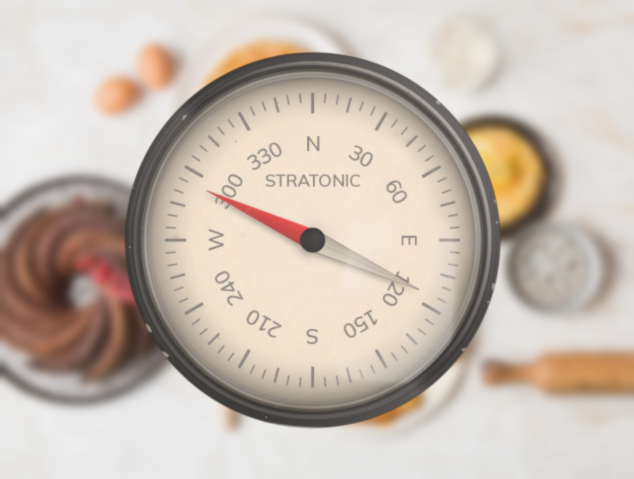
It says 295 °
